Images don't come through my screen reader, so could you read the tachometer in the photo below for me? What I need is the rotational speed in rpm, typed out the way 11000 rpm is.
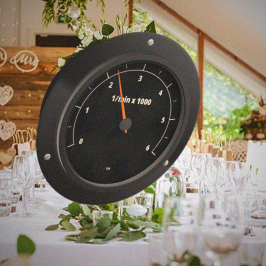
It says 2250 rpm
